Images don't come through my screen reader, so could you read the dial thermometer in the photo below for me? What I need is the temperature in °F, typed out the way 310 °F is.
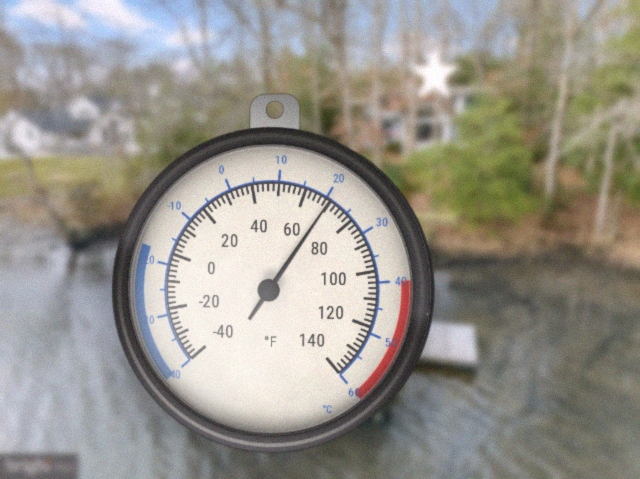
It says 70 °F
